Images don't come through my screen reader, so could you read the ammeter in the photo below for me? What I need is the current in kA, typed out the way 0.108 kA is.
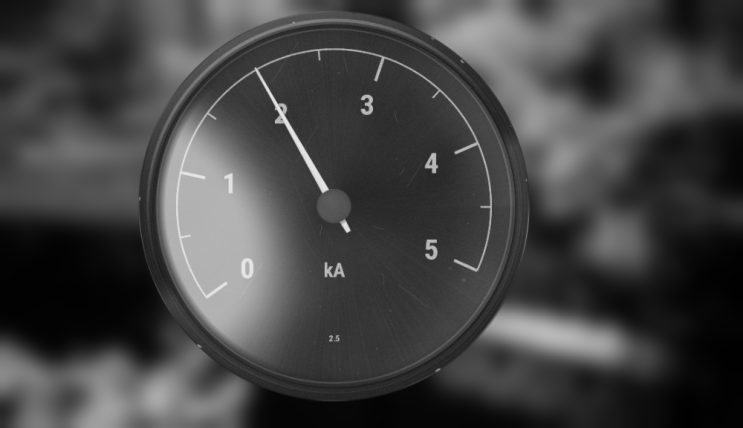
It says 2 kA
